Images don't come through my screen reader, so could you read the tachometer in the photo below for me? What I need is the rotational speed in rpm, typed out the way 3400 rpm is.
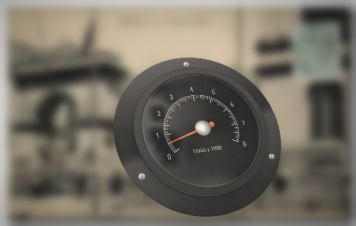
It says 500 rpm
